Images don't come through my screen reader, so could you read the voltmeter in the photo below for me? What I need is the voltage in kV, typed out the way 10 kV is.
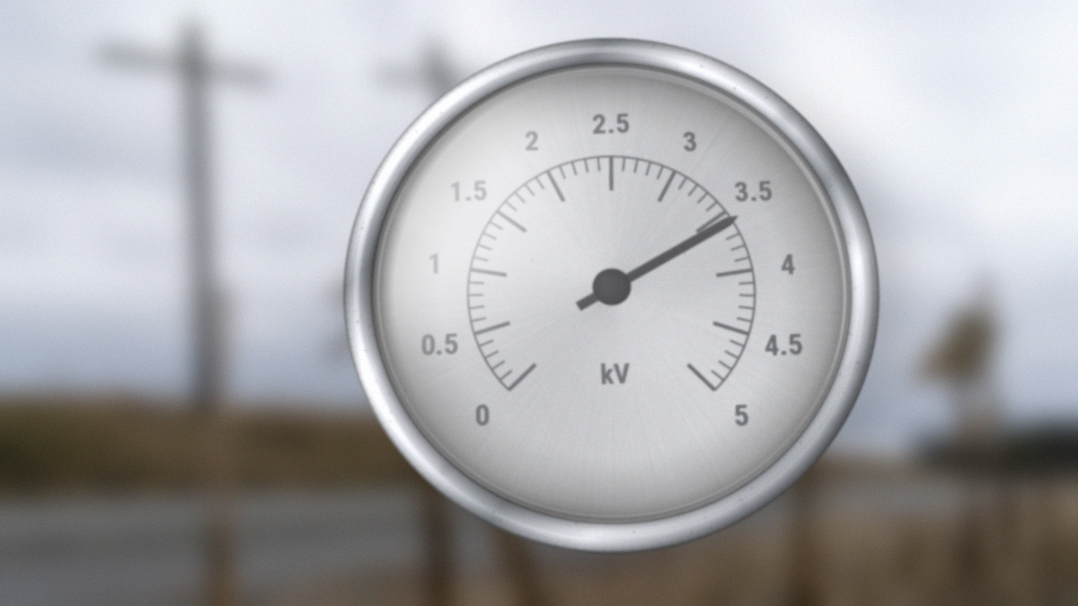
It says 3.6 kV
